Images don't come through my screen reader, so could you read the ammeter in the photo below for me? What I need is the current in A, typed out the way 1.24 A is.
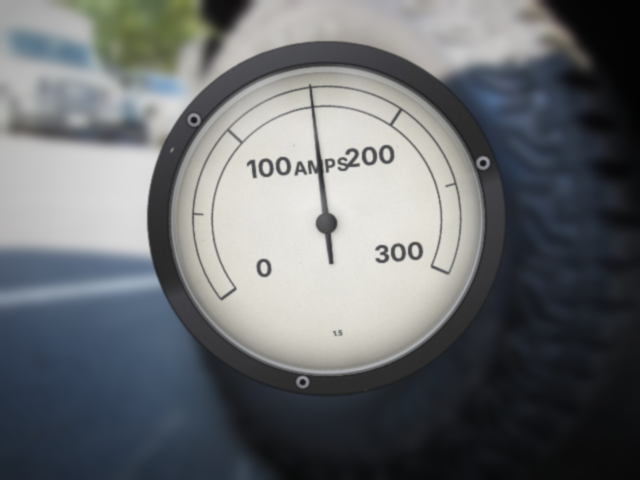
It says 150 A
